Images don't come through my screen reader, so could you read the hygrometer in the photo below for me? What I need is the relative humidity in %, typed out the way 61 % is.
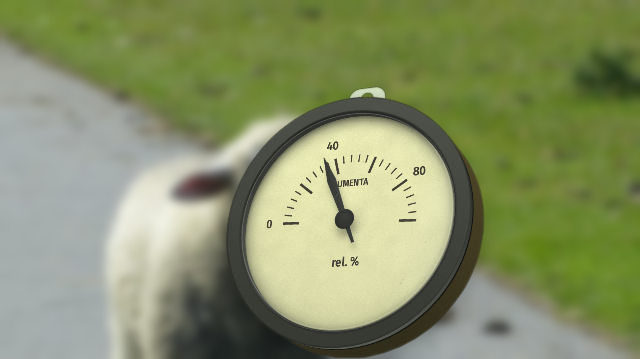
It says 36 %
